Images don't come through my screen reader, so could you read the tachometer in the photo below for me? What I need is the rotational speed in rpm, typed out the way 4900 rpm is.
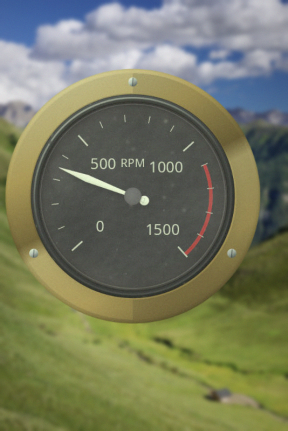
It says 350 rpm
